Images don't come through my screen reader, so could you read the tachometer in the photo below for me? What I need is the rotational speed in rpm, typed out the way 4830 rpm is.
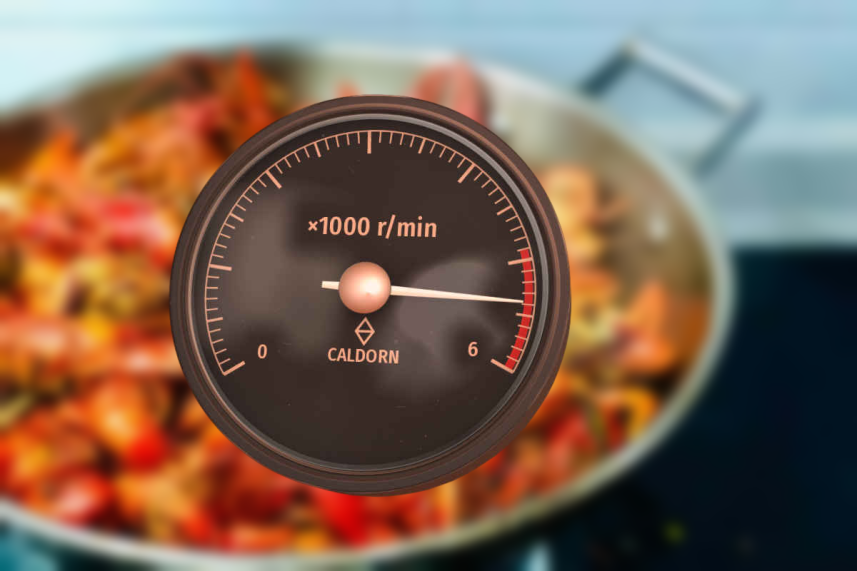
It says 5400 rpm
